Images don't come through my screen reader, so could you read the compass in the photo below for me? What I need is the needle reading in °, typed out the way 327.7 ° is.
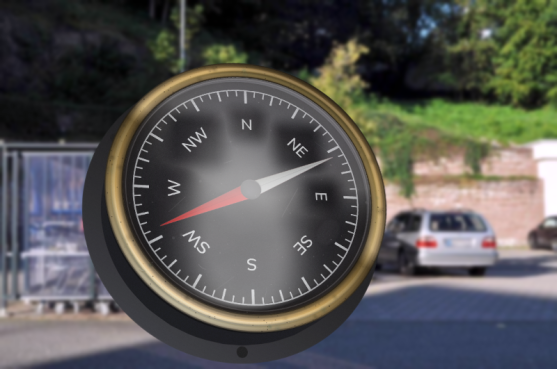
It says 245 °
